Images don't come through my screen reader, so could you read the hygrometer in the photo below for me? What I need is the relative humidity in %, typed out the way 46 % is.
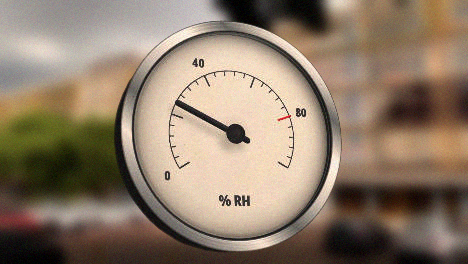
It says 24 %
